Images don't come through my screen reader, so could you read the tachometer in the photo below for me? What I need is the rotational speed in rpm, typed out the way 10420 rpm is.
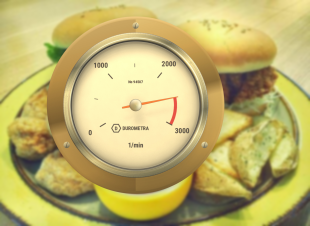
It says 2500 rpm
